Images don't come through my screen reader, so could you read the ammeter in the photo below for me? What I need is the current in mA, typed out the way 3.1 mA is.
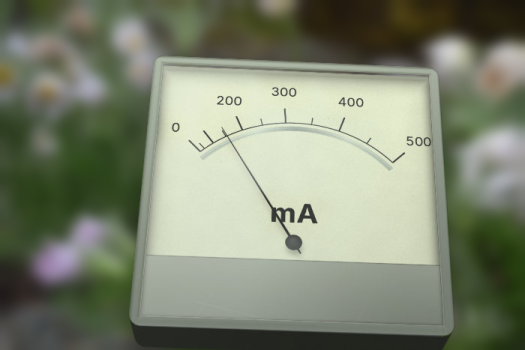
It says 150 mA
